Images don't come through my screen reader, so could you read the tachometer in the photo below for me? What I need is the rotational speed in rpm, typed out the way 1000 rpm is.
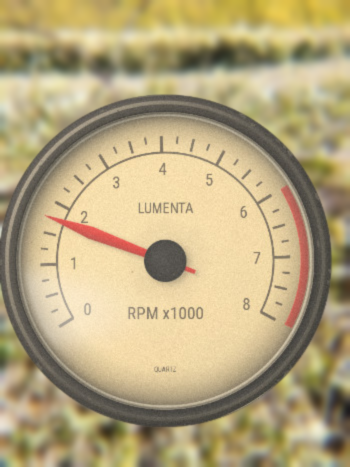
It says 1750 rpm
